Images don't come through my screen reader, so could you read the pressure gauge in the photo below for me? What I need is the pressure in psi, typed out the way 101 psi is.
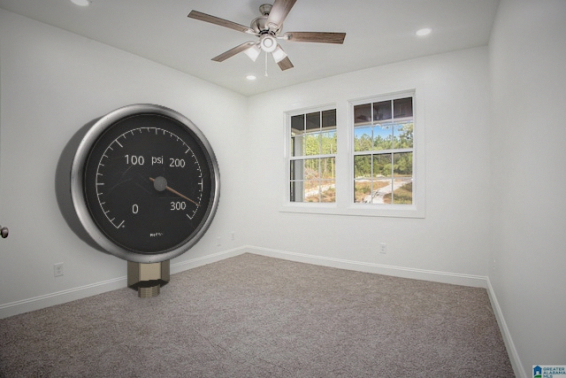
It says 280 psi
